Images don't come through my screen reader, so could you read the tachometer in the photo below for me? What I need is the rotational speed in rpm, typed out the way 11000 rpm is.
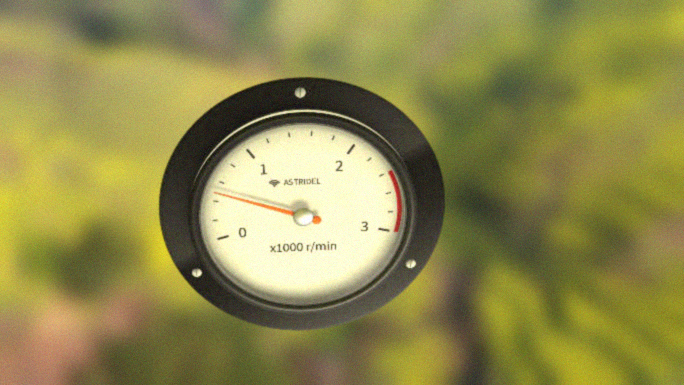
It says 500 rpm
